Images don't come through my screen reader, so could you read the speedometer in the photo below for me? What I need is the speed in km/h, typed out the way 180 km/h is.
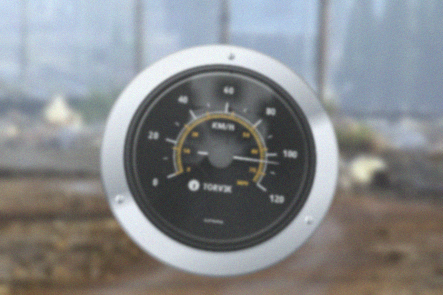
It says 105 km/h
